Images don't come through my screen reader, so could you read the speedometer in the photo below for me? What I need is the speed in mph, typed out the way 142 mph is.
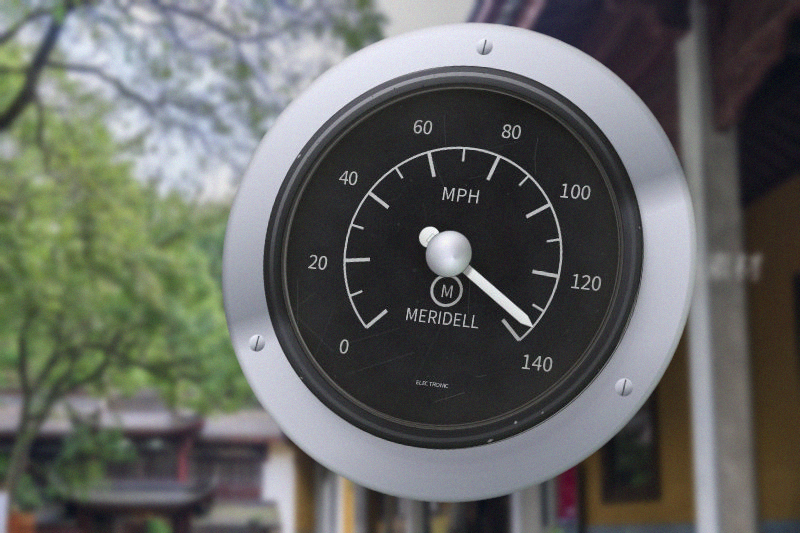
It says 135 mph
